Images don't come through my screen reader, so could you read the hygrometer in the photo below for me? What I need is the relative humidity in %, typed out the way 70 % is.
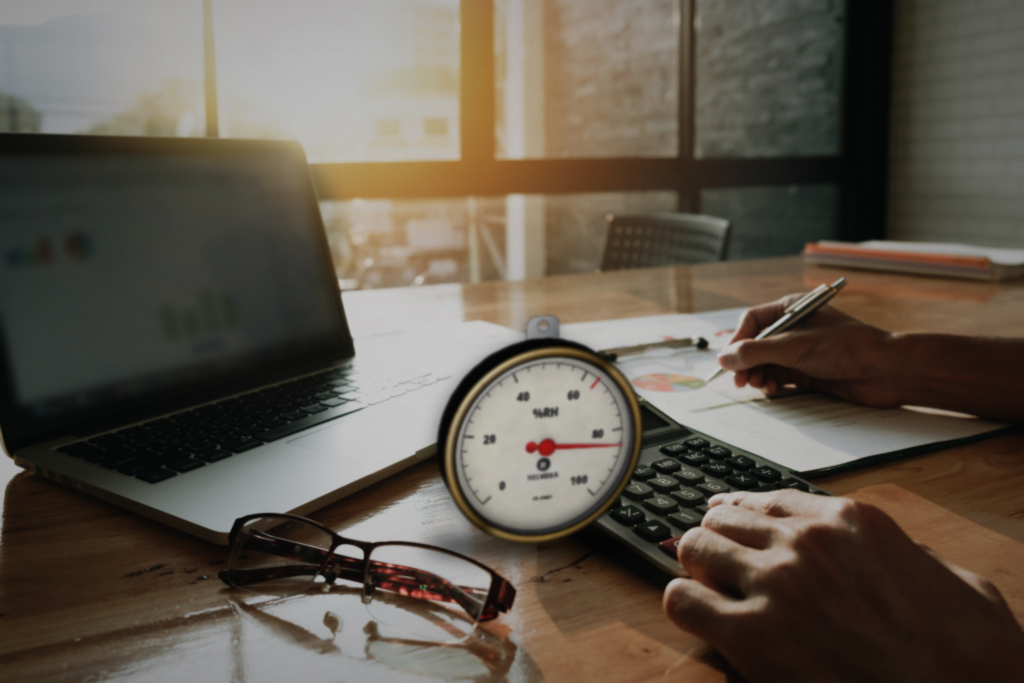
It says 84 %
